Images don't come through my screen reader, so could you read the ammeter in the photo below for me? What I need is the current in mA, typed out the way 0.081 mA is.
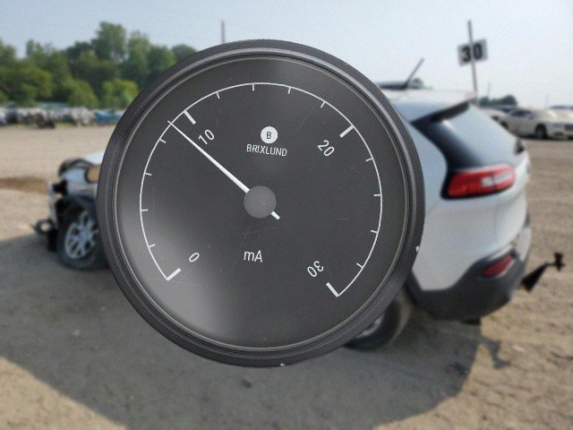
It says 9 mA
